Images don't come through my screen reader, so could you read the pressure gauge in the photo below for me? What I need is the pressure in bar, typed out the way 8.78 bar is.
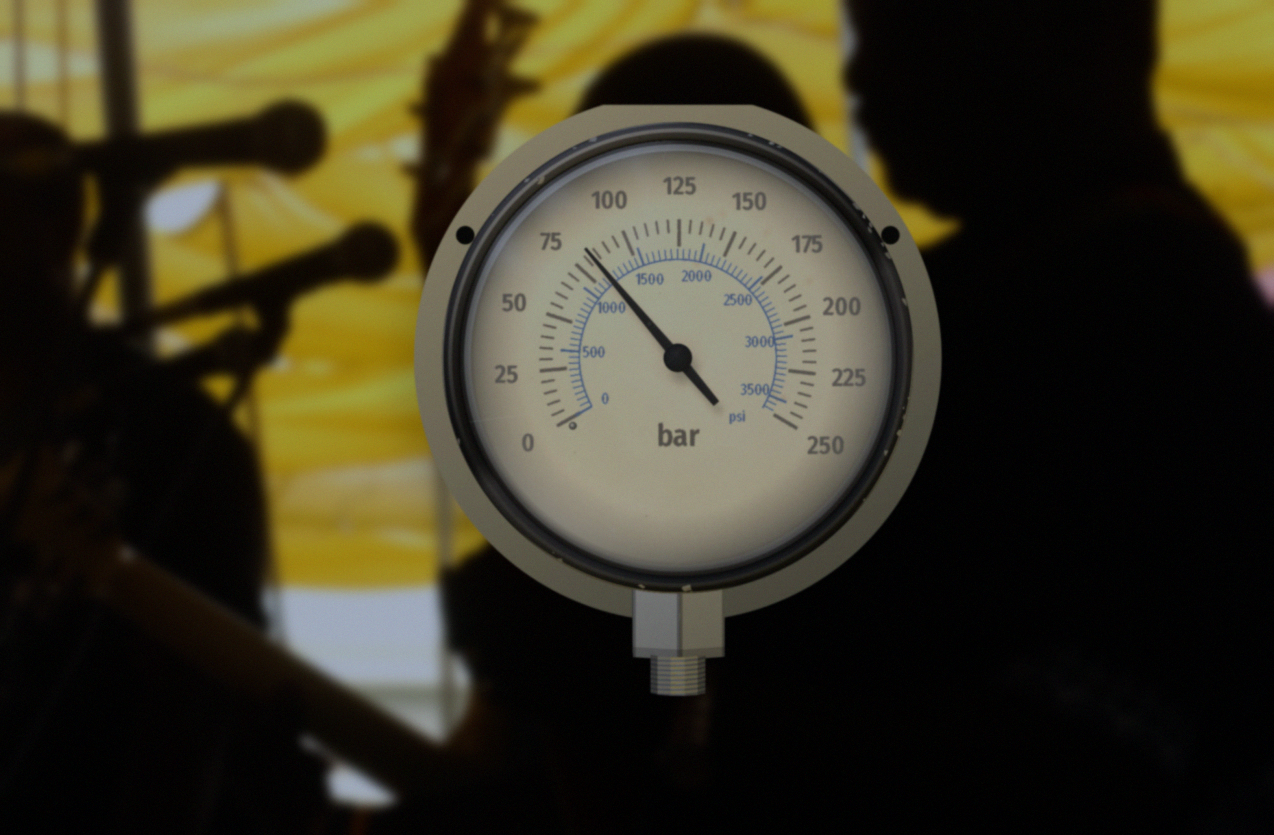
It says 82.5 bar
